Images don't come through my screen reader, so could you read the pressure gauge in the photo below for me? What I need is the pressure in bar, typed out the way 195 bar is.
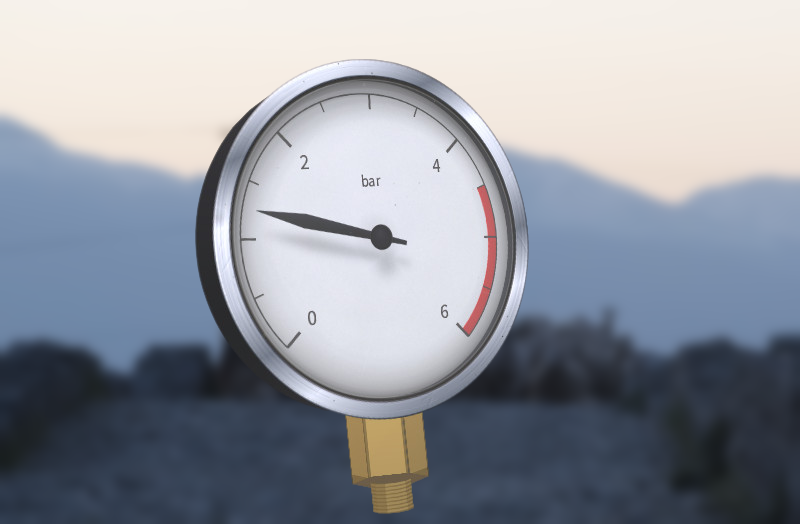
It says 1.25 bar
